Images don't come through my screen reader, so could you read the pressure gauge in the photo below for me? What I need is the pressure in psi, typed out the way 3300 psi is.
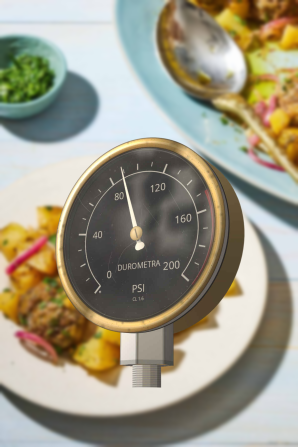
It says 90 psi
